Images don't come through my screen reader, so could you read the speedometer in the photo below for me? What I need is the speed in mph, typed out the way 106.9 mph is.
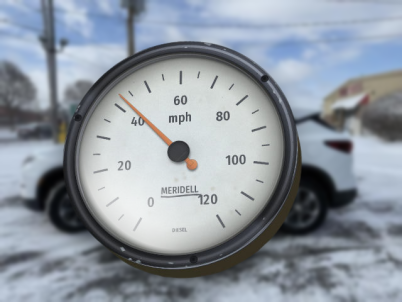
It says 42.5 mph
